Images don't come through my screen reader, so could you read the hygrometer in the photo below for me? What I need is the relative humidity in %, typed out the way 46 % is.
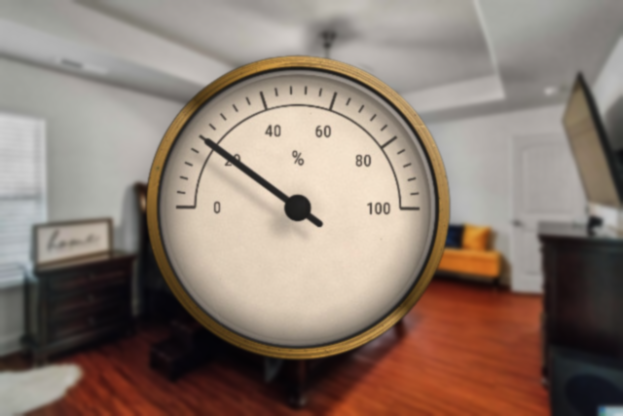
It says 20 %
